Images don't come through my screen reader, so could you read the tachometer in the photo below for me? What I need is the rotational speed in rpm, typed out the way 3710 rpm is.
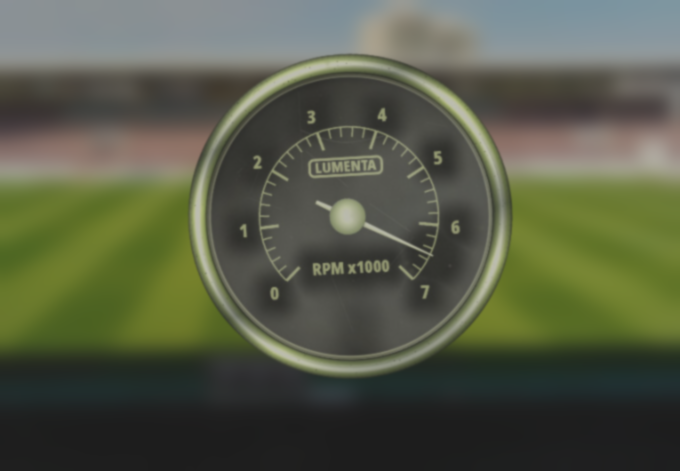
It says 6500 rpm
